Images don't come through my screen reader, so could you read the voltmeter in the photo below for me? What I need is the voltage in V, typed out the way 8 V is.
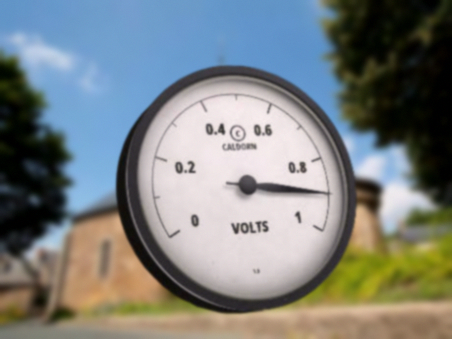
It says 0.9 V
